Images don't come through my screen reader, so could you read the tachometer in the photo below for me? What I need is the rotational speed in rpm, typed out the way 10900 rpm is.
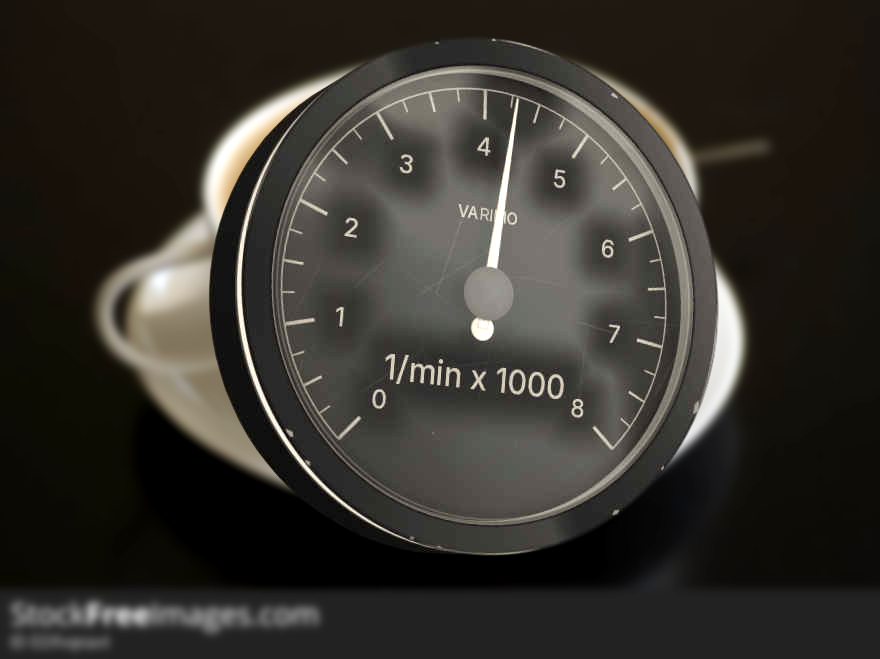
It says 4250 rpm
